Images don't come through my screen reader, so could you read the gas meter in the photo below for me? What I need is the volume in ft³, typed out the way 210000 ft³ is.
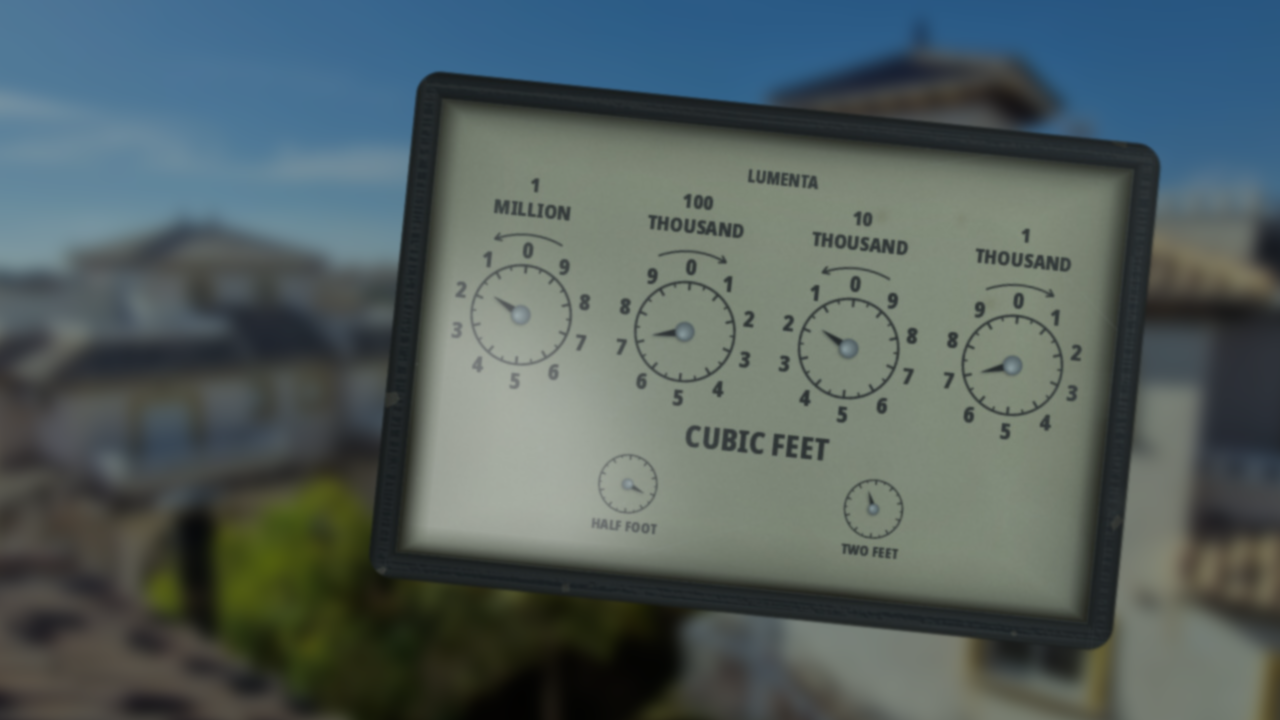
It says 171700 ft³
